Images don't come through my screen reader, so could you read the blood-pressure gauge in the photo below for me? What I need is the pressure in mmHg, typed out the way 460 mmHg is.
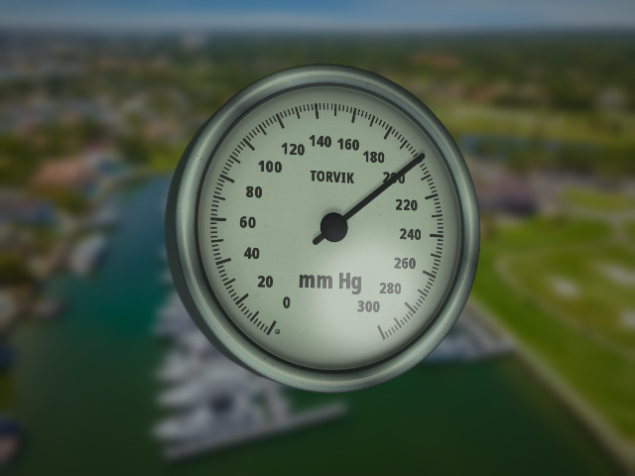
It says 200 mmHg
